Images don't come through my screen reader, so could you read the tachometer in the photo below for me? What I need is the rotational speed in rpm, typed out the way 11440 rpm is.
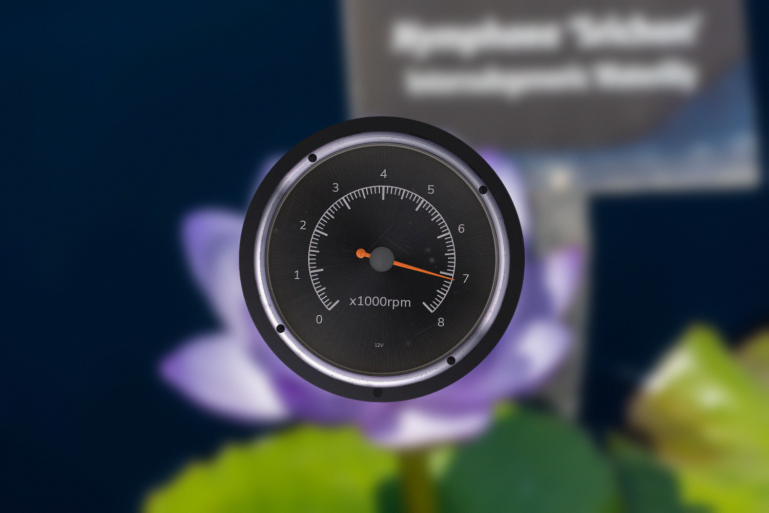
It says 7100 rpm
